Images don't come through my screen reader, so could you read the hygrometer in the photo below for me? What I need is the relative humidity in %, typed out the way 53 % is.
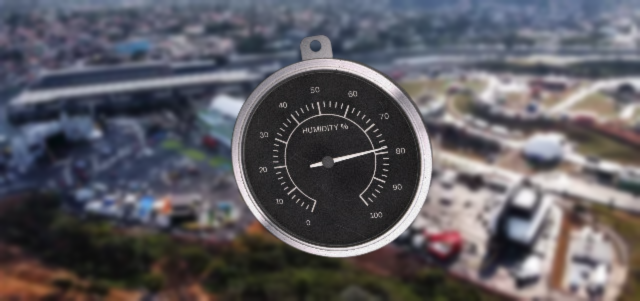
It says 78 %
